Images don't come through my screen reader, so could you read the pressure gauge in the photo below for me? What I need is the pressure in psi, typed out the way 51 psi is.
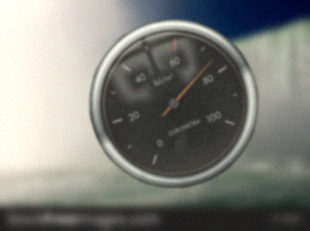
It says 75 psi
